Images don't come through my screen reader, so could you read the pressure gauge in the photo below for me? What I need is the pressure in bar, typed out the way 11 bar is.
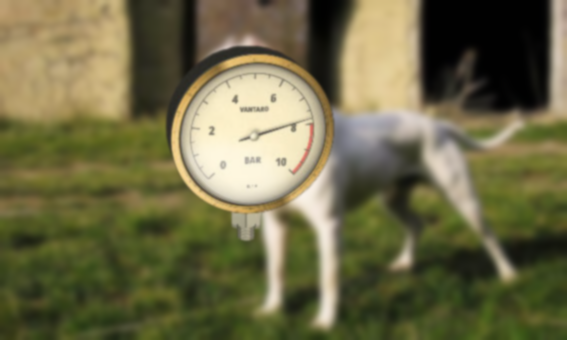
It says 7.75 bar
